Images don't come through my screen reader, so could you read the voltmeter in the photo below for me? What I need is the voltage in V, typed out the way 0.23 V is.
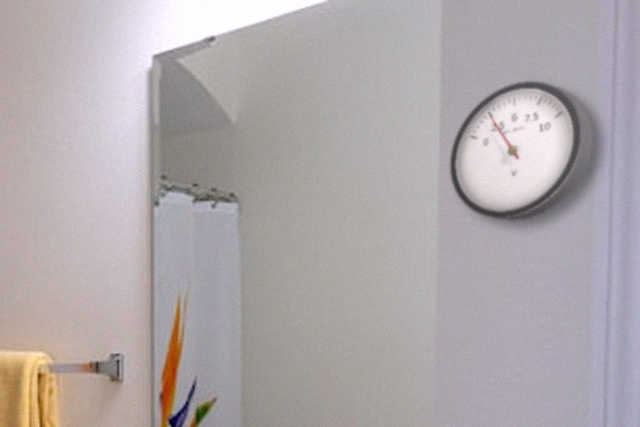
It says 2.5 V
